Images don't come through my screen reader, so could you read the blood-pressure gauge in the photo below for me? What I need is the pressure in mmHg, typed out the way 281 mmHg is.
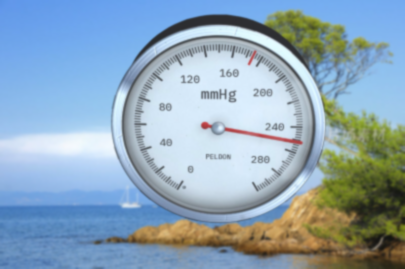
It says 250 mmHg
